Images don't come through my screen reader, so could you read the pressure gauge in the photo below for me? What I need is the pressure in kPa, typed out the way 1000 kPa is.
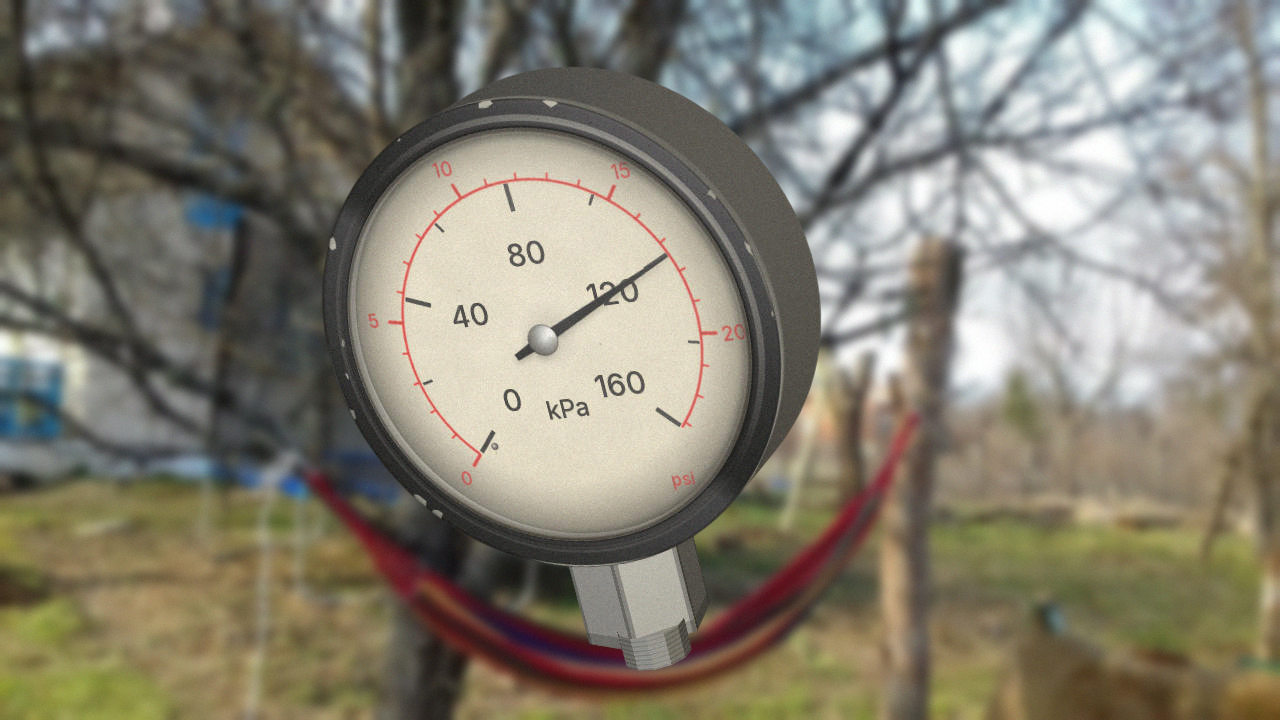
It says 120 kPa
